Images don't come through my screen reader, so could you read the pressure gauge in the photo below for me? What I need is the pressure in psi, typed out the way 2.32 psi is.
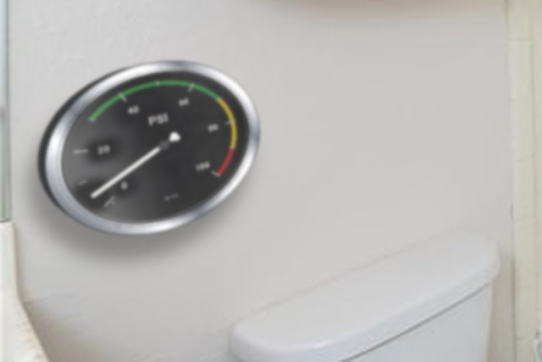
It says 5 psi
